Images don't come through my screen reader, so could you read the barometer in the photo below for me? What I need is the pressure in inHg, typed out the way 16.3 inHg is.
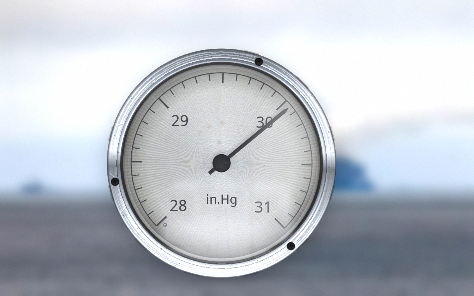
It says 30.05 inHg
